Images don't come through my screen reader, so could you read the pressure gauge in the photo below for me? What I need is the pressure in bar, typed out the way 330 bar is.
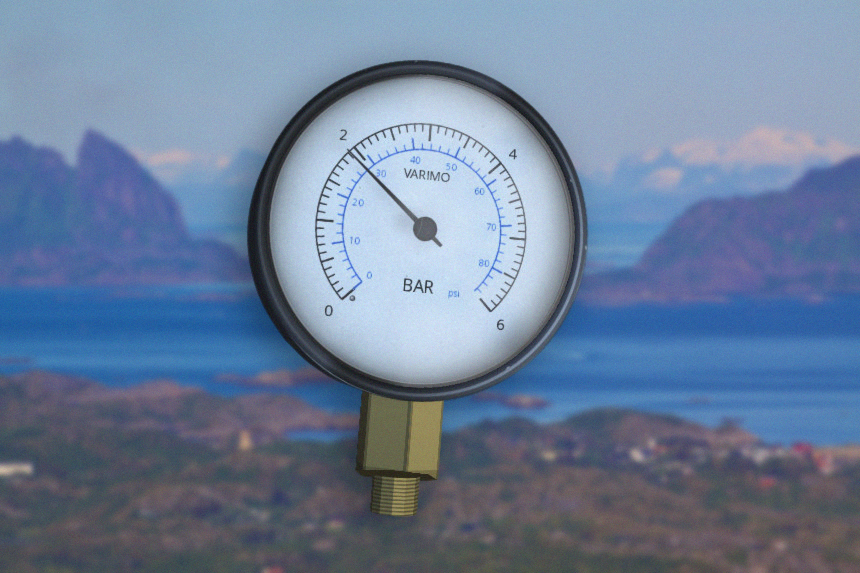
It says 1.9 bar
